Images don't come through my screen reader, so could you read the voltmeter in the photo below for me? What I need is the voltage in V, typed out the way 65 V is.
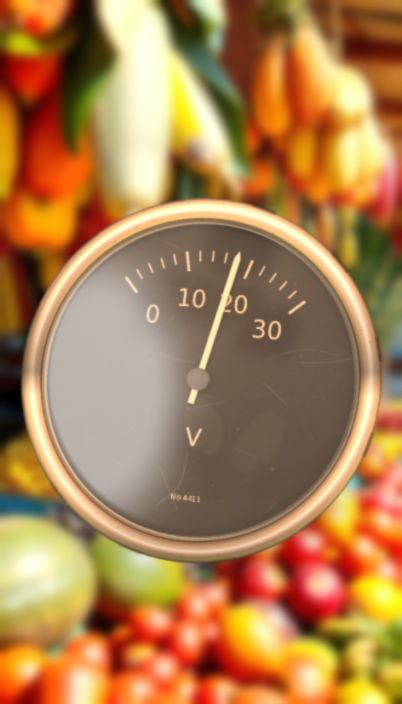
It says 18 V
